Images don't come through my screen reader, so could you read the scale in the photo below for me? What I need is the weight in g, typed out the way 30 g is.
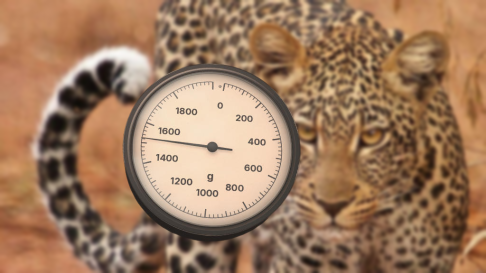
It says 1520 g
